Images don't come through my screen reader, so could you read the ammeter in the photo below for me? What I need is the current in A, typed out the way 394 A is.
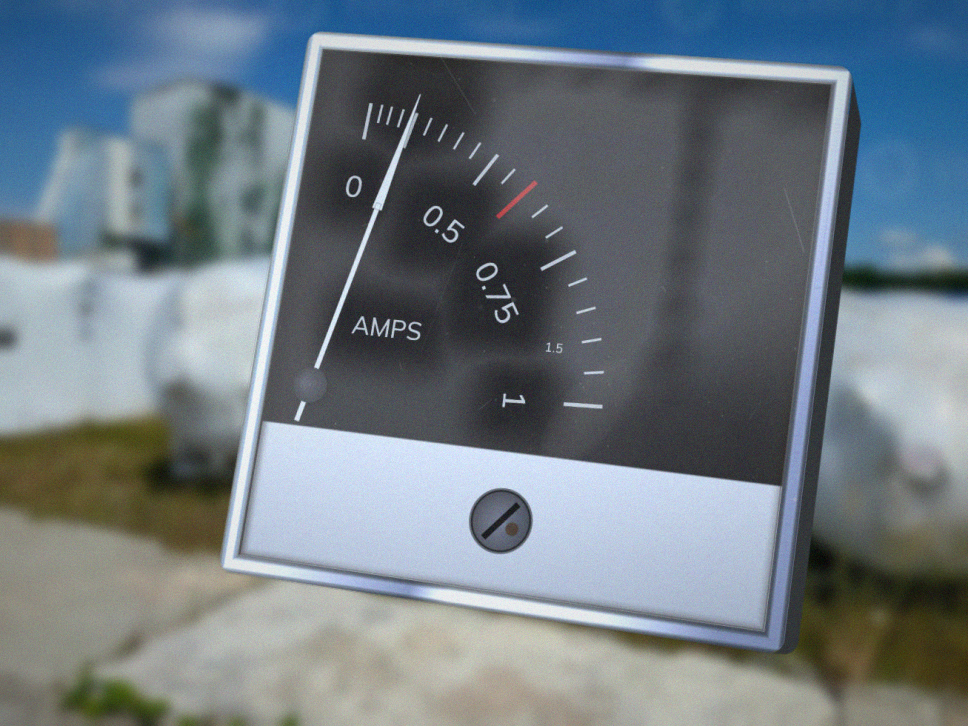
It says 0.25 A
